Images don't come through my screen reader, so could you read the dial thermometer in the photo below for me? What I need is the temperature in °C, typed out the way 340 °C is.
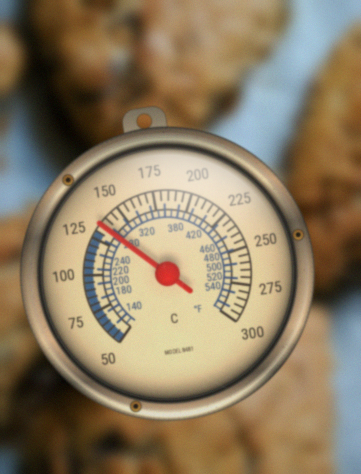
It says 135 °C
